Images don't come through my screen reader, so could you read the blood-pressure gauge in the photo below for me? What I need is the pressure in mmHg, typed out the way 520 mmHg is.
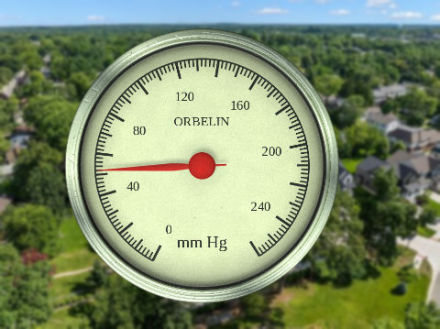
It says 52 mmHg
